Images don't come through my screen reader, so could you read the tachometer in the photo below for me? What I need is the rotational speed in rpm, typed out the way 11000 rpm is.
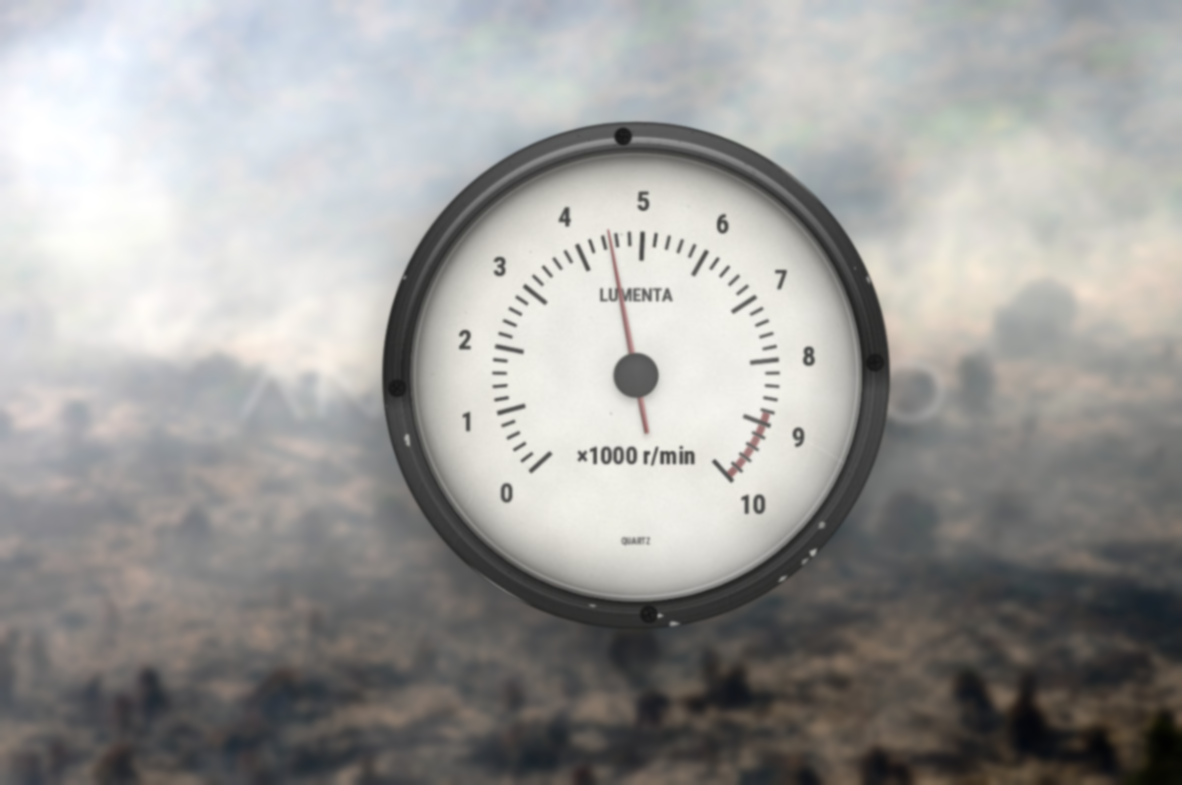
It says 4500 rpm
